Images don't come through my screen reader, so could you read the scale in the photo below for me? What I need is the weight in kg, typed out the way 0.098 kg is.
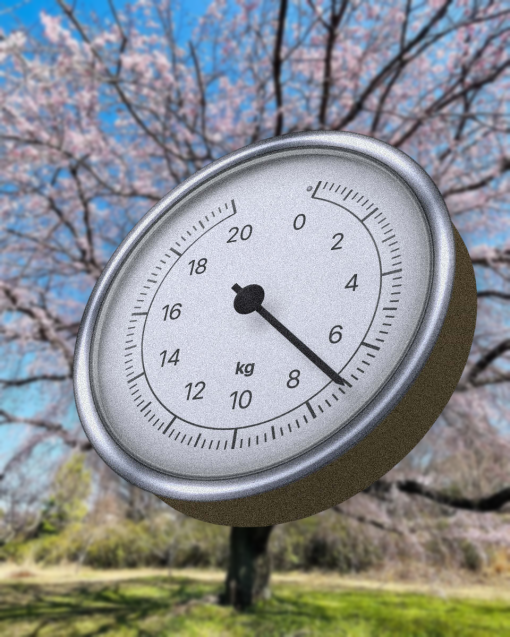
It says 7.1 kg
